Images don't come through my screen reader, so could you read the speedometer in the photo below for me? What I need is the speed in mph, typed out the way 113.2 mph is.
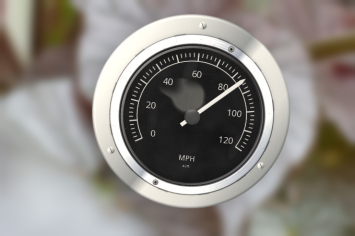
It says 84 mph
